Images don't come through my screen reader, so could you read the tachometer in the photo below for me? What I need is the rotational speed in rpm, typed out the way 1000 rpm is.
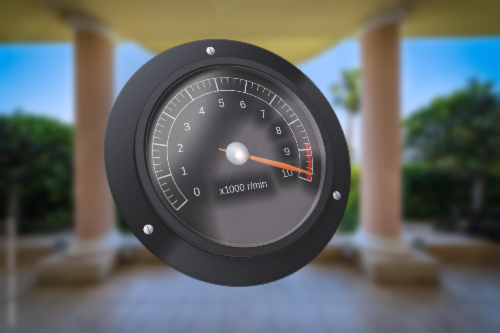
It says 9800 rpm
